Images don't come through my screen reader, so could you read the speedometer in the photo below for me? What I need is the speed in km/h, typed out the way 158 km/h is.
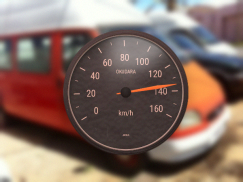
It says 135 km/h
